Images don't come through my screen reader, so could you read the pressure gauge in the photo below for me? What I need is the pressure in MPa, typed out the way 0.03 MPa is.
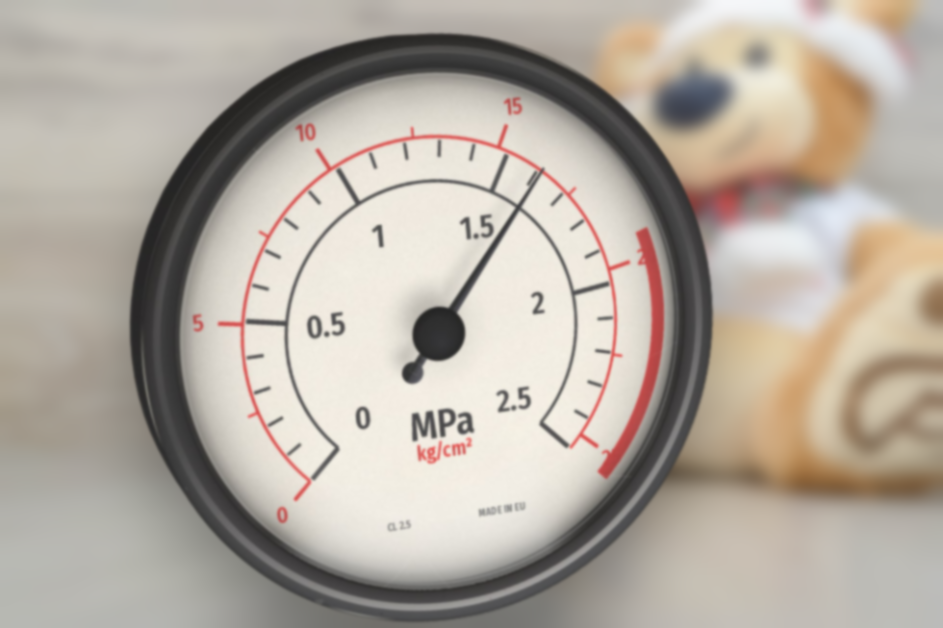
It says 1.6 MPa
